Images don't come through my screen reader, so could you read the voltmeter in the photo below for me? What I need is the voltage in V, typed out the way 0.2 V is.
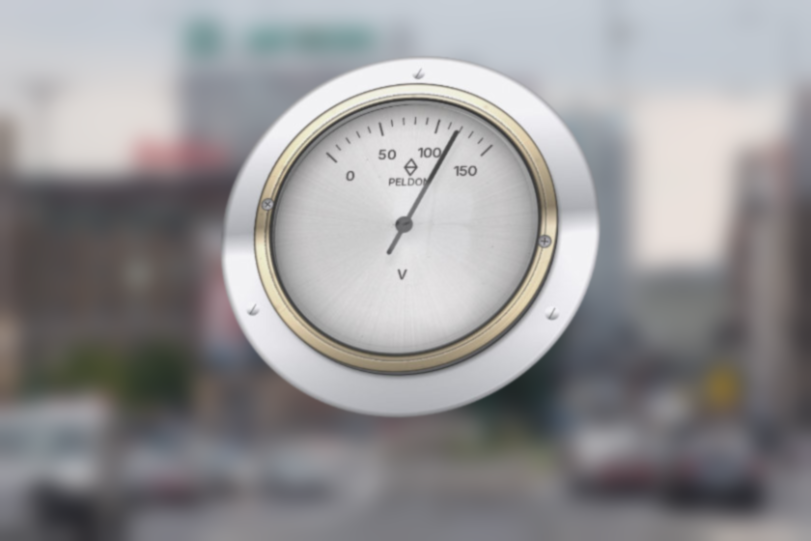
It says 120 V
